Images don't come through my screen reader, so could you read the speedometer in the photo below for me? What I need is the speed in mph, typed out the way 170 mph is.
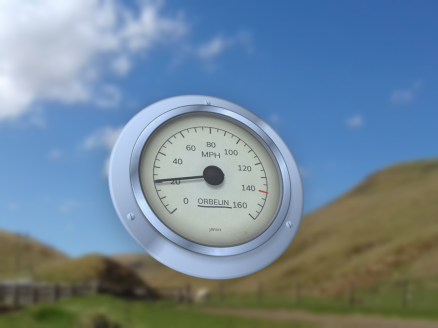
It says 20 mph
